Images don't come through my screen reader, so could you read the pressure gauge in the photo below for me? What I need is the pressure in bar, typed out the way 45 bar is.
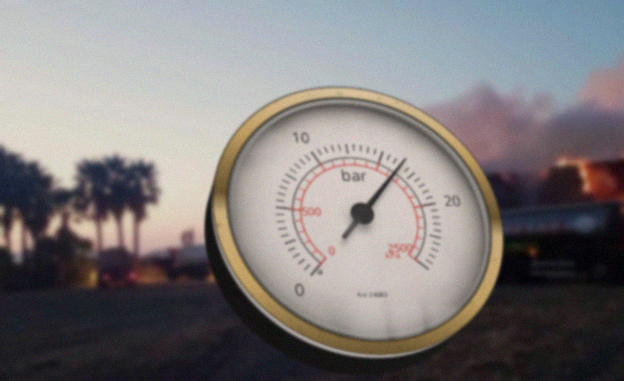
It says 16.5 bar
